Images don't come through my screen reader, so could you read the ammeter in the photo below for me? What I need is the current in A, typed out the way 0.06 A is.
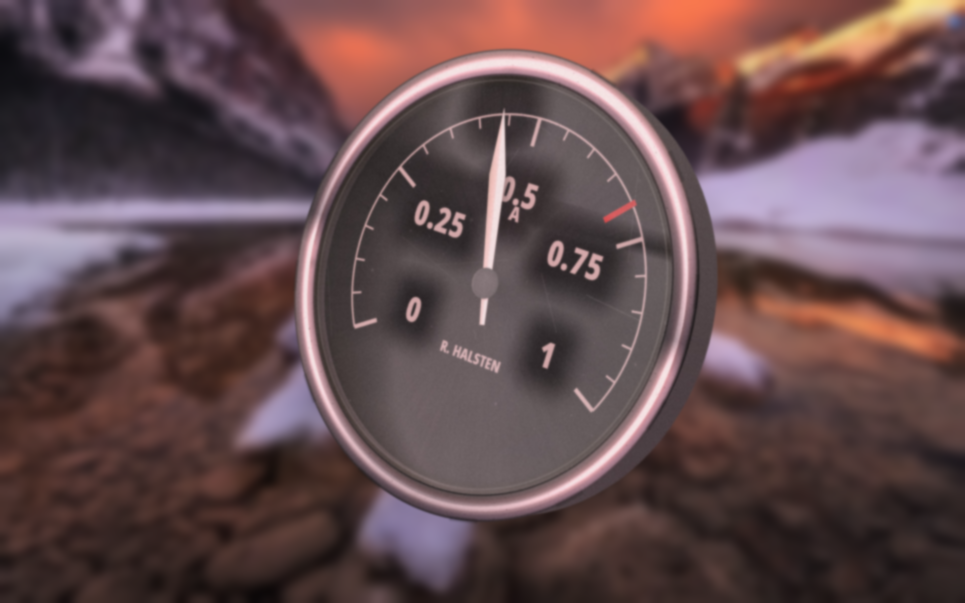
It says 0.45 A
